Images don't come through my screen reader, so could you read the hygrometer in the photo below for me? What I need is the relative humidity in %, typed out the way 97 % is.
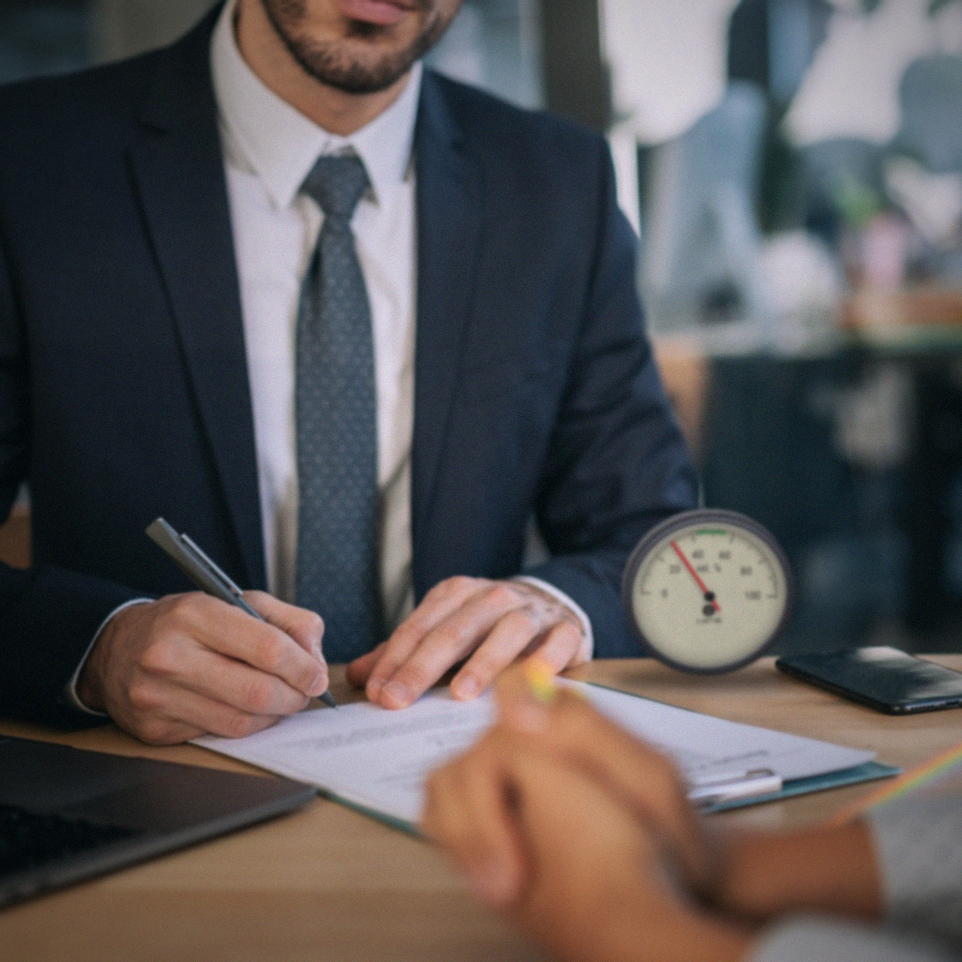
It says 30 %
